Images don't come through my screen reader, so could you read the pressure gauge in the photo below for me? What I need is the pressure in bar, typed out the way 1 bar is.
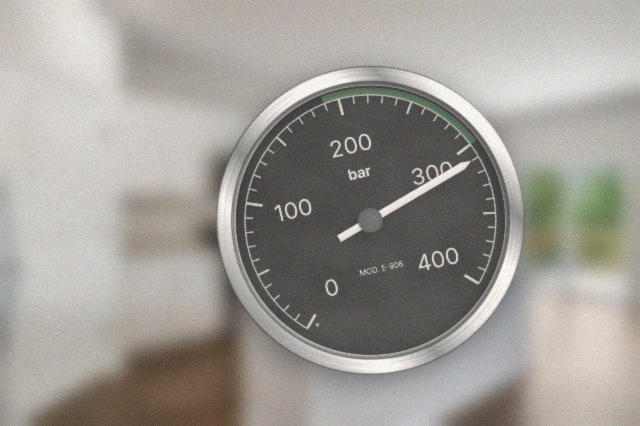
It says 310 bar
